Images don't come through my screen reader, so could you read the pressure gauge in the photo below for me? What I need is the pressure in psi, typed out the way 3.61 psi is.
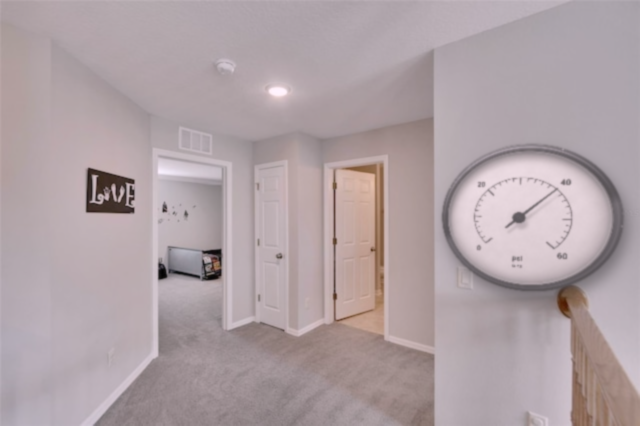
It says 40 psi
